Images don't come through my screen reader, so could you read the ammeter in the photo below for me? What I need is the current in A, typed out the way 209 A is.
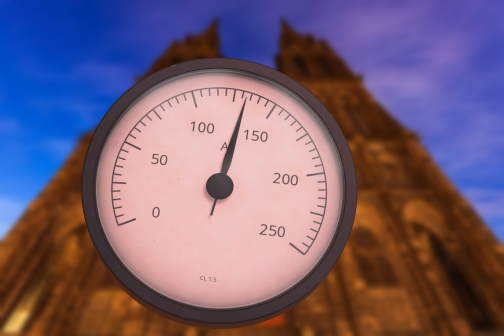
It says 132.5 A
